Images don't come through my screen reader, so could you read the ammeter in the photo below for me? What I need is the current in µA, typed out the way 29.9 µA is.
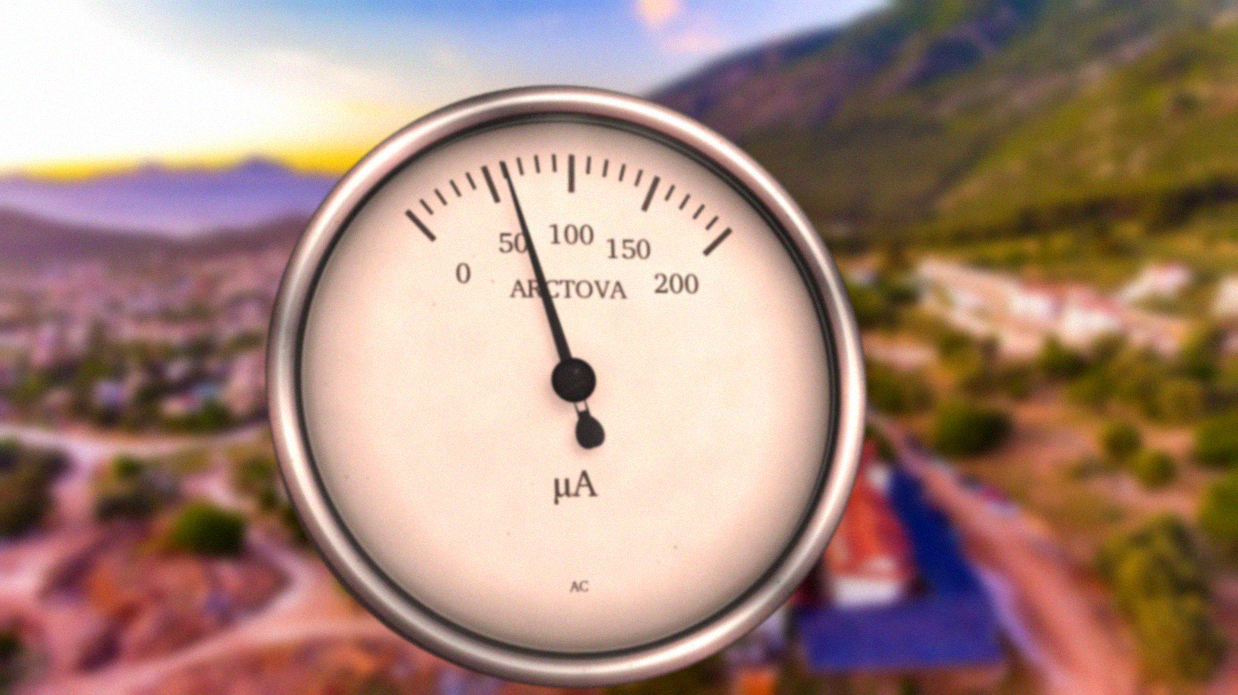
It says 60 µA
